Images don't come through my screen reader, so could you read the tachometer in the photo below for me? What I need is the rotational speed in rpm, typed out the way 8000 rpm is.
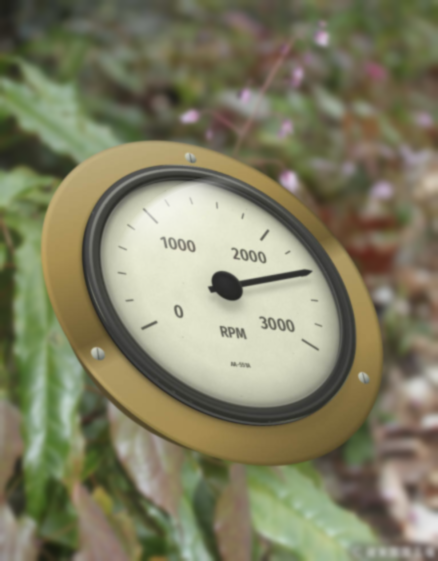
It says 2400 rpm
